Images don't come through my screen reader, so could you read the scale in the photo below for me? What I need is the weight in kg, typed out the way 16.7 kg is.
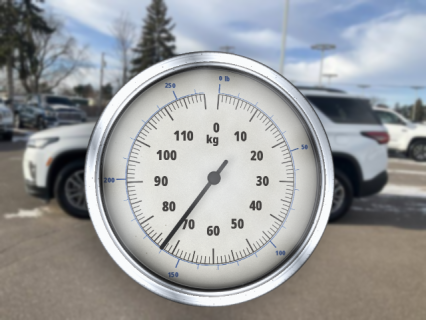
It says 73 kg
